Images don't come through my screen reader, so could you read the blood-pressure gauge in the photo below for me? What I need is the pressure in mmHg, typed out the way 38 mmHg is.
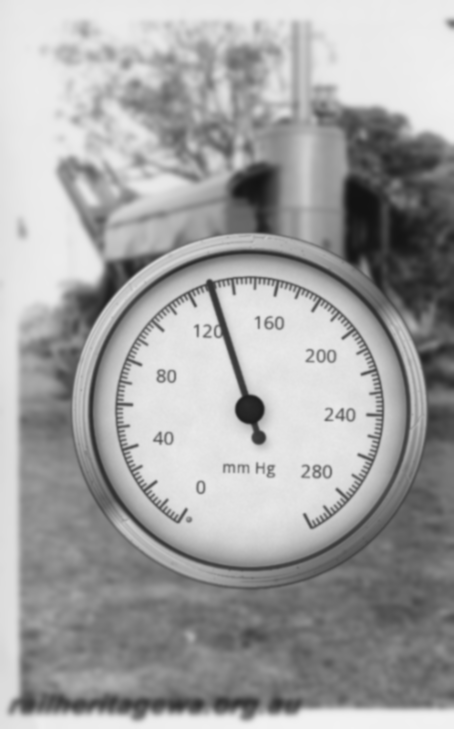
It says 130 mmHg
